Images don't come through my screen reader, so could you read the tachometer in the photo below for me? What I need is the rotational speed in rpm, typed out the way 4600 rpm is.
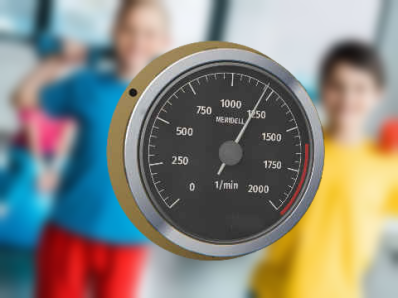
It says 1200 rpm
